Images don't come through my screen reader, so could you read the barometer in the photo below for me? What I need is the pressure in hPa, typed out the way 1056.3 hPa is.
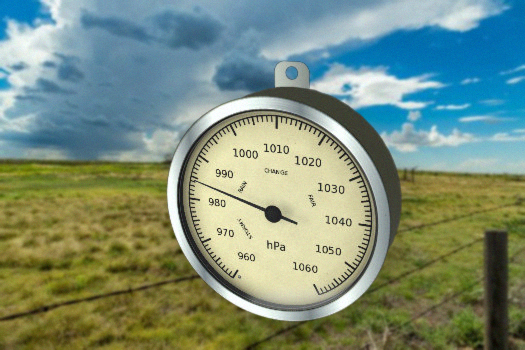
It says 985 hPa
